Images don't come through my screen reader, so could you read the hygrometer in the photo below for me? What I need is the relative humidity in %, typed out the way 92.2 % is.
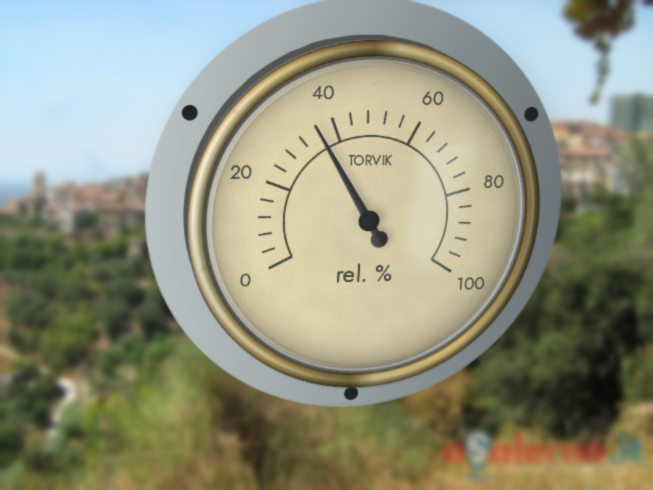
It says 36 %
